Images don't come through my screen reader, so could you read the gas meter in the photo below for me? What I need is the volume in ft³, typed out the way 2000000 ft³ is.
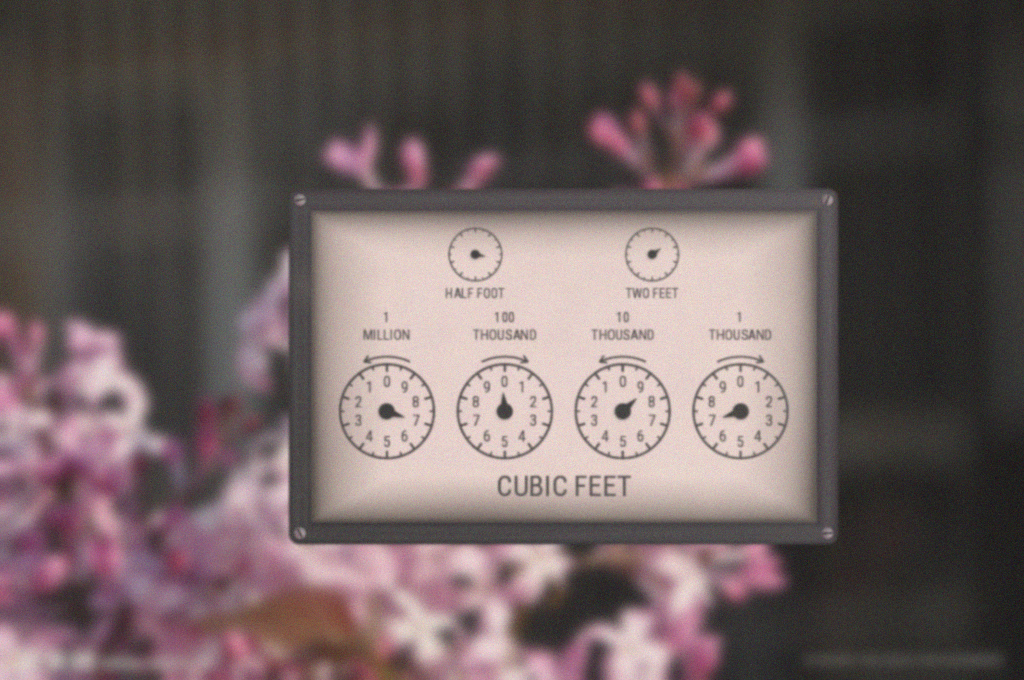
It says 698700 ft³
